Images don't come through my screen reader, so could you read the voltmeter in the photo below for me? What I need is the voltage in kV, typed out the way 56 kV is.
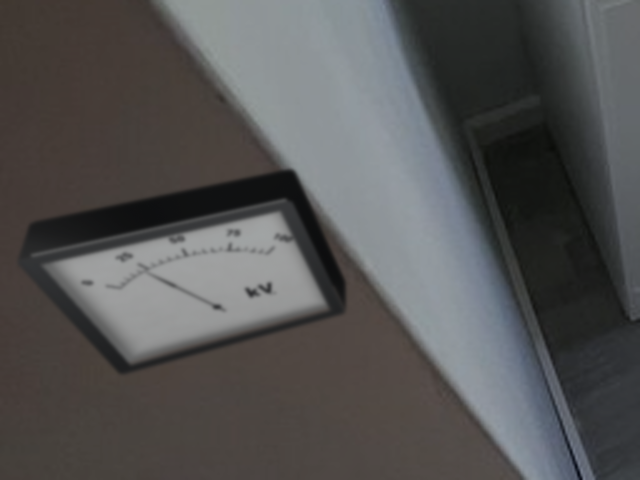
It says 25 kV
